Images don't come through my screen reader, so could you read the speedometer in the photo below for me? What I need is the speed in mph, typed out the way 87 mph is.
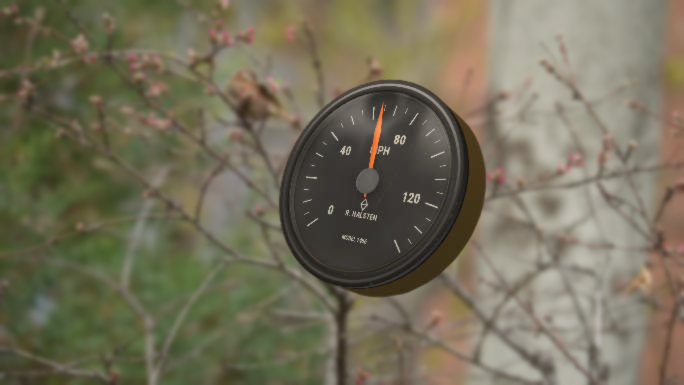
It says 65 mph
